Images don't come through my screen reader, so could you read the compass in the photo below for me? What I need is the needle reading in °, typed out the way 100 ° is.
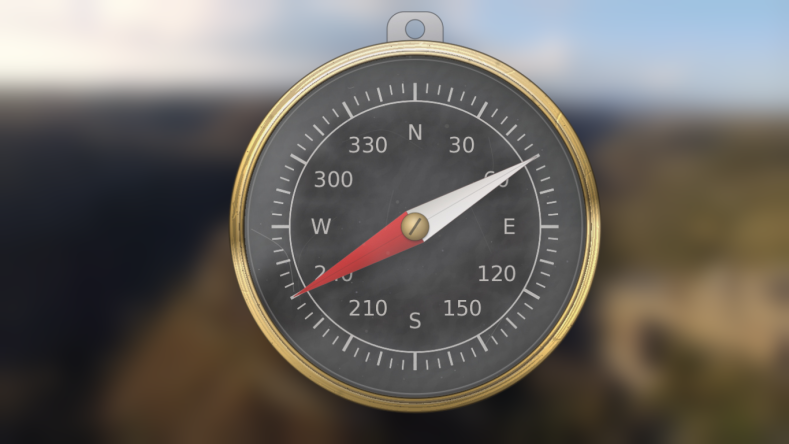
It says 240 °
